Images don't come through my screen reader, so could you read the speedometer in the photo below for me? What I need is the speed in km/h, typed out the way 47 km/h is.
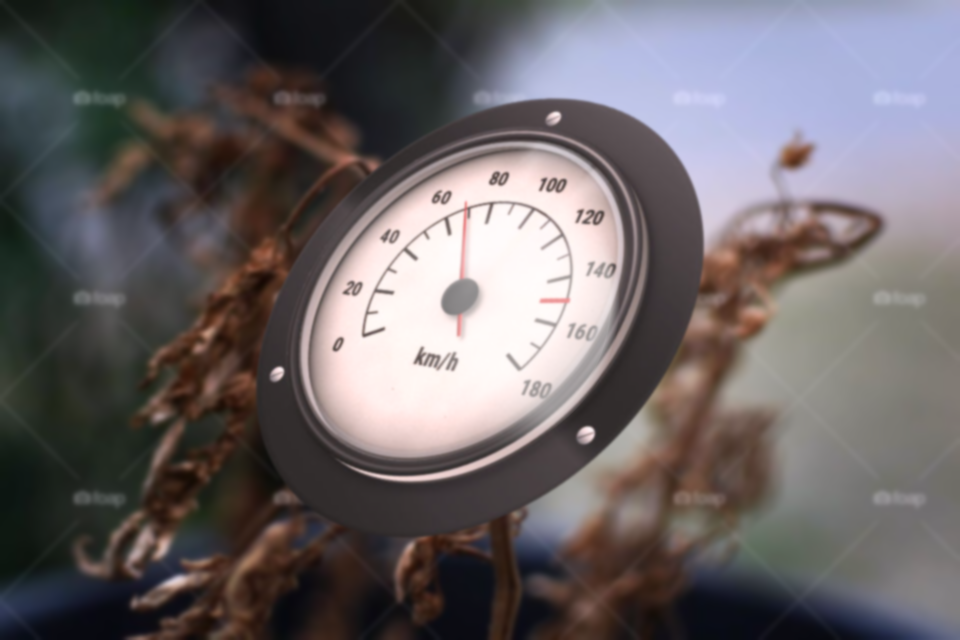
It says 70 km/h
